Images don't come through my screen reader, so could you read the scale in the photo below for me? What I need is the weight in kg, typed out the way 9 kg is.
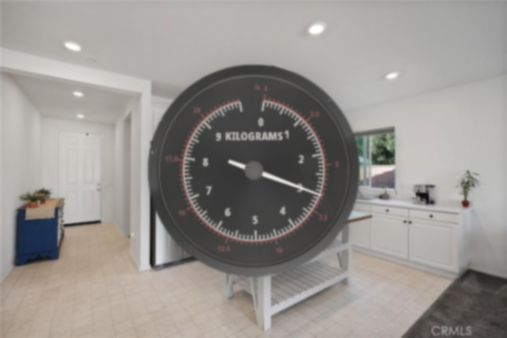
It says 3 kg
